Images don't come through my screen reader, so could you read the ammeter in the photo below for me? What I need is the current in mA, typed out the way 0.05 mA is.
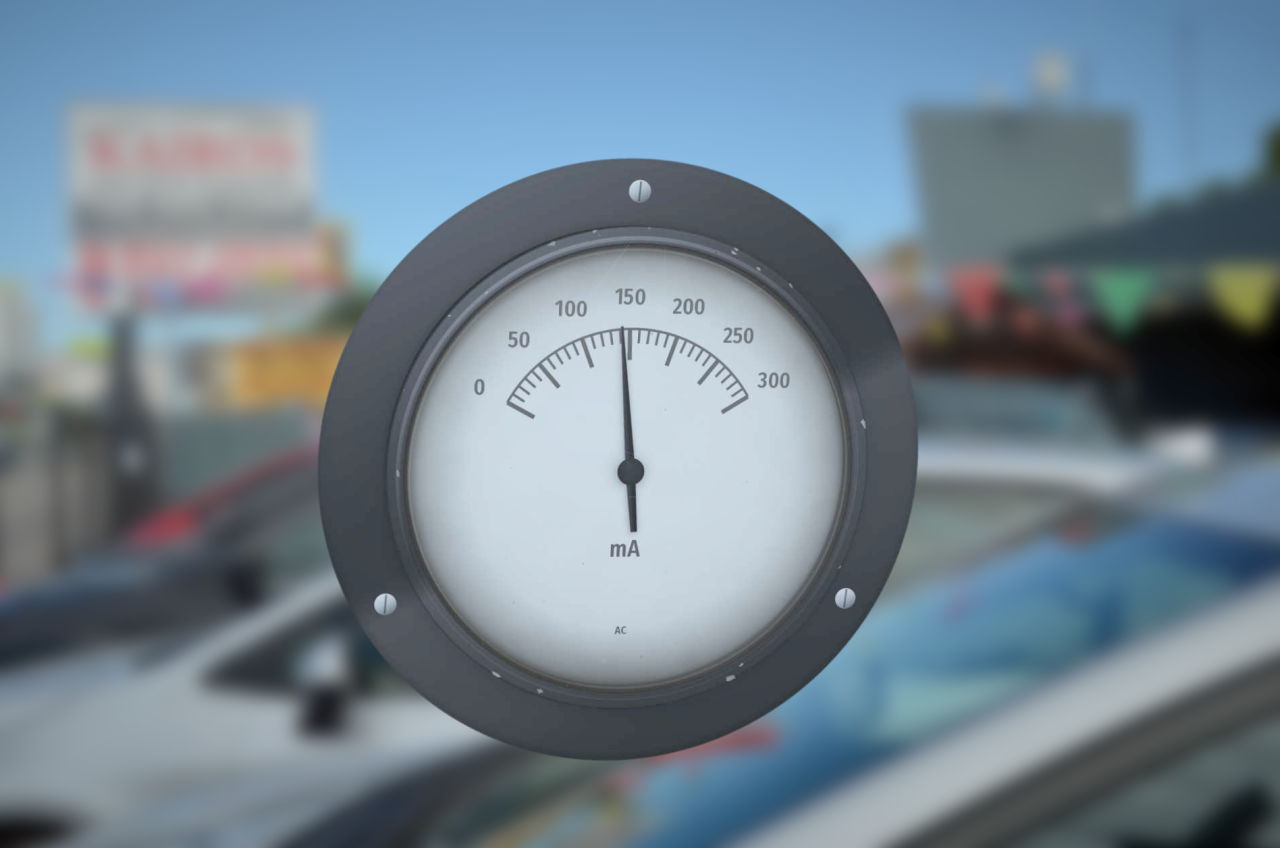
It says 140 mA
